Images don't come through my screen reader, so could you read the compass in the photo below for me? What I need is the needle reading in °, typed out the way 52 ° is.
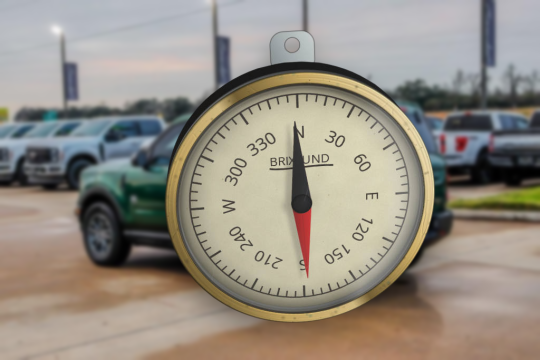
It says 177.5 °
